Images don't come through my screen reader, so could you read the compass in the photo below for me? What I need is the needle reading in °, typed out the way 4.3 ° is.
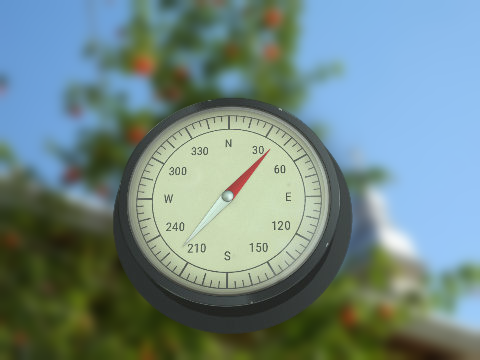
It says 40 °
